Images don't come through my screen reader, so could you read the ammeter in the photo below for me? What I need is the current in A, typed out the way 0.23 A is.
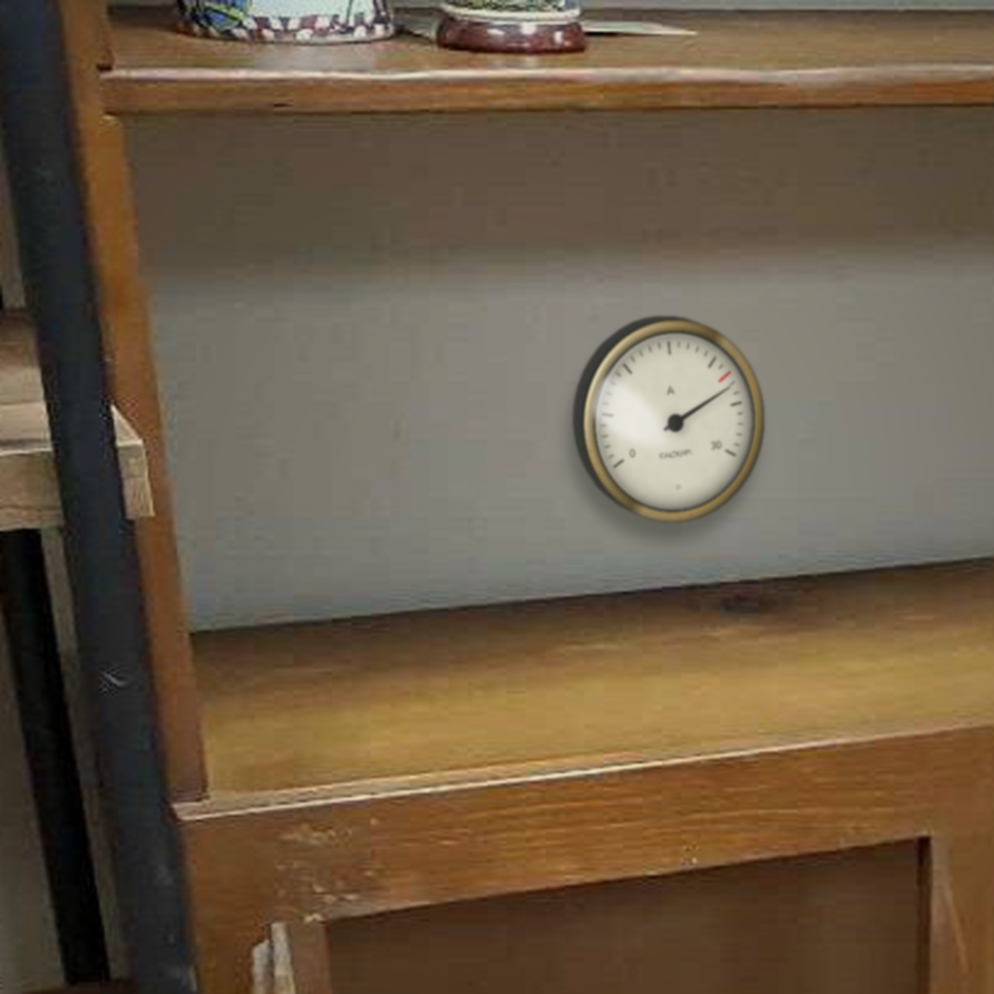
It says 23 A
